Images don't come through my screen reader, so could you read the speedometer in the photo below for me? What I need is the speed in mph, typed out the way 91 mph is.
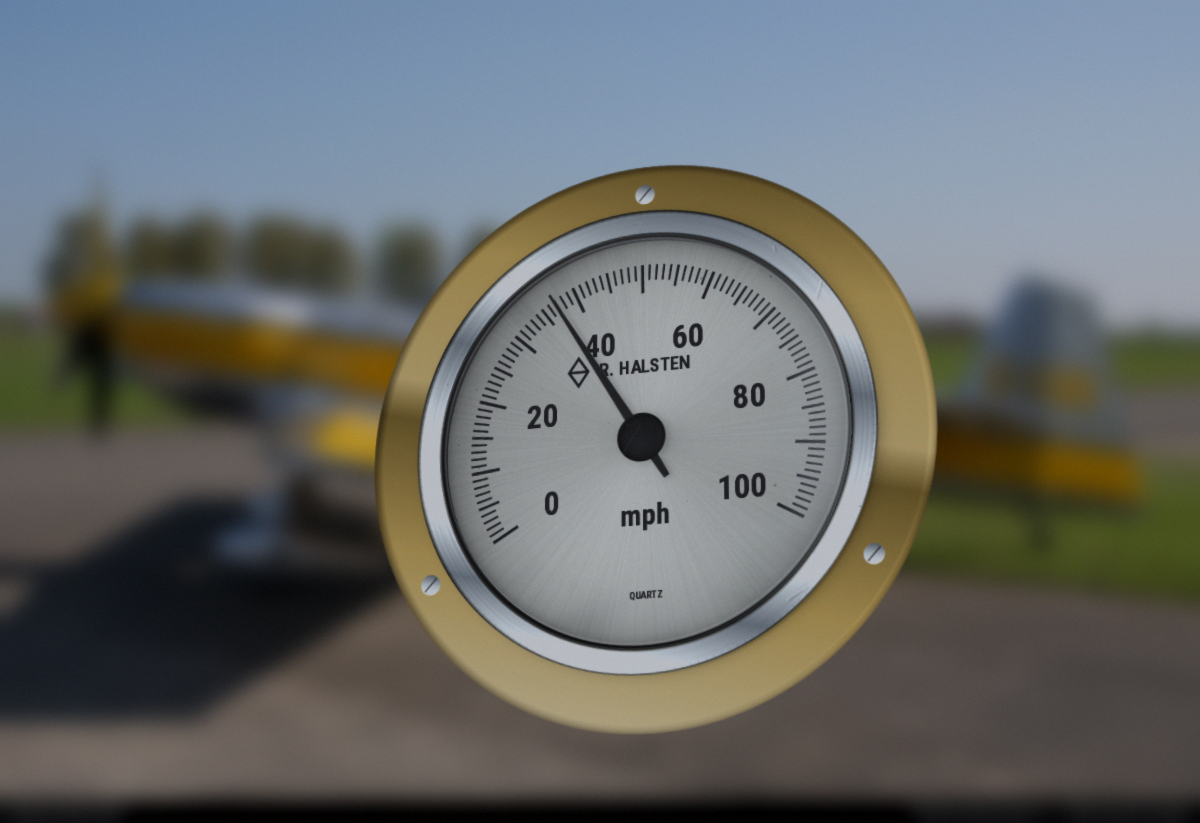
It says 37 mph
